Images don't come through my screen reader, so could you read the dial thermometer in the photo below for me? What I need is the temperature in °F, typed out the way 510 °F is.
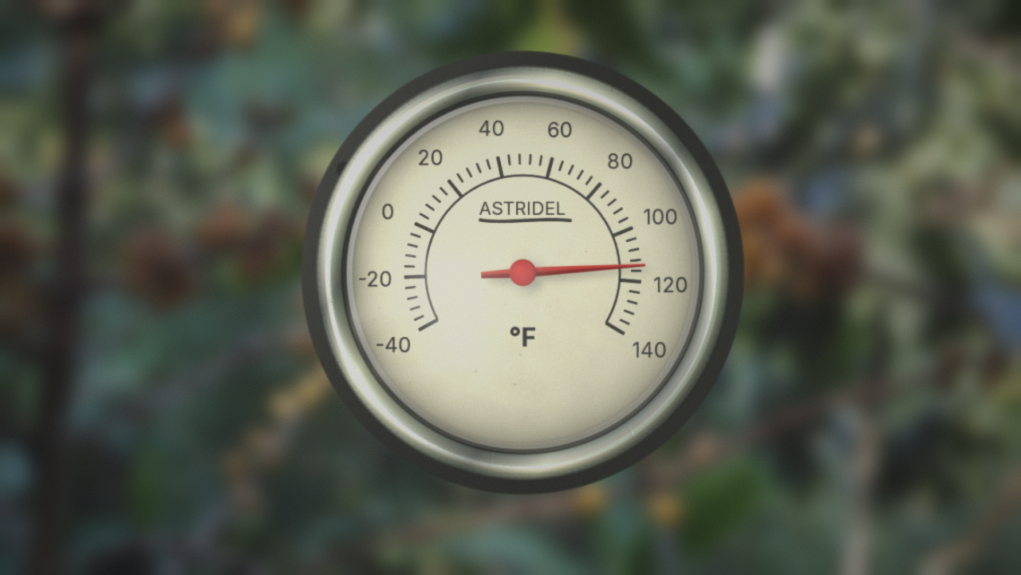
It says 114 °F
